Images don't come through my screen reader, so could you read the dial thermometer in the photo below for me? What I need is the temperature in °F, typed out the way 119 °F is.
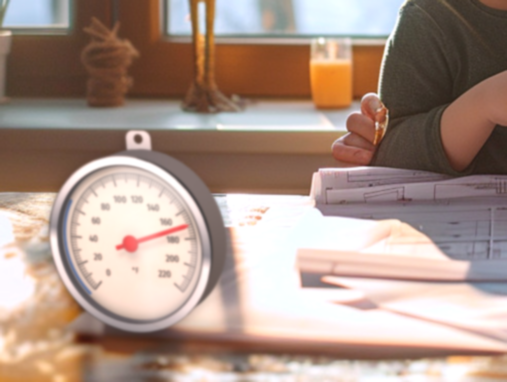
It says 170 °F
